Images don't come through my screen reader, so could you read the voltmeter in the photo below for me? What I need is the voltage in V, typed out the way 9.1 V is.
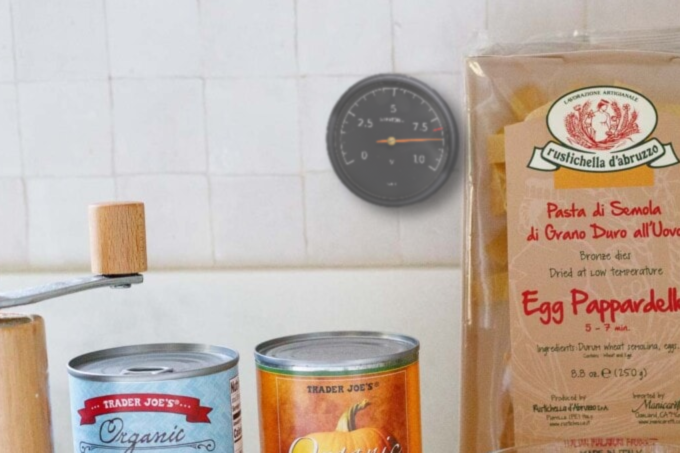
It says 8.5 V
